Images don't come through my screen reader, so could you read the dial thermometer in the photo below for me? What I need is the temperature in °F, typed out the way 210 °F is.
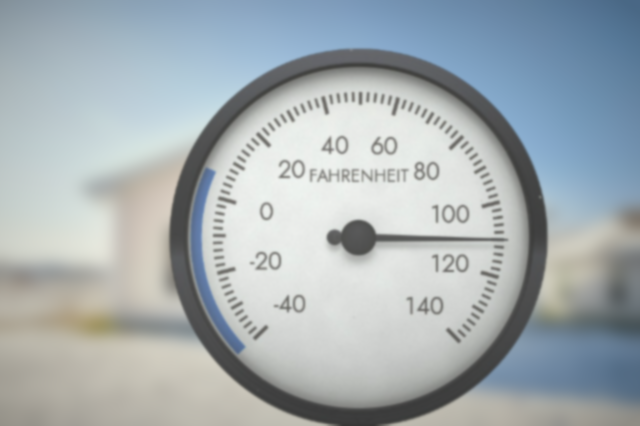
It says 110 °F
